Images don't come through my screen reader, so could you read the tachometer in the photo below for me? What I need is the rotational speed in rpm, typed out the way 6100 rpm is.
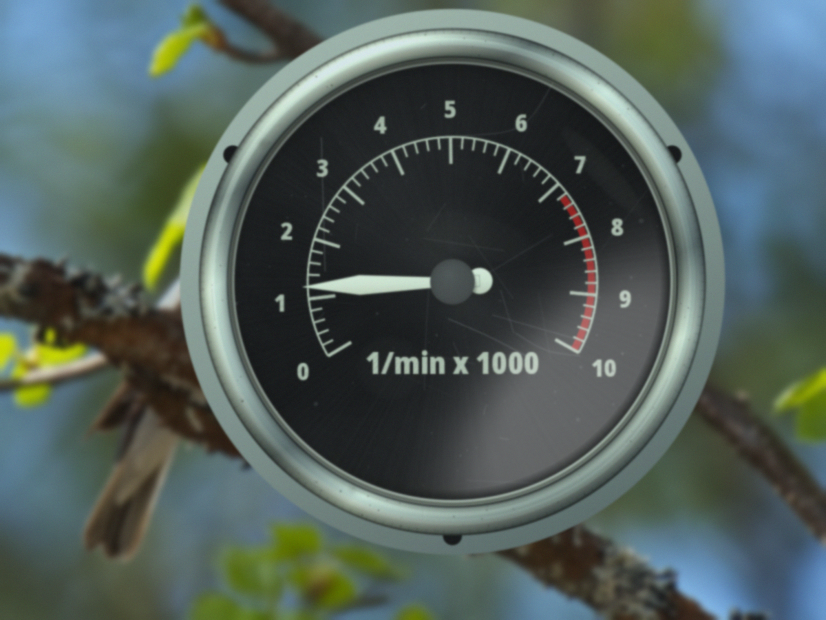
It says 1200 rpm
